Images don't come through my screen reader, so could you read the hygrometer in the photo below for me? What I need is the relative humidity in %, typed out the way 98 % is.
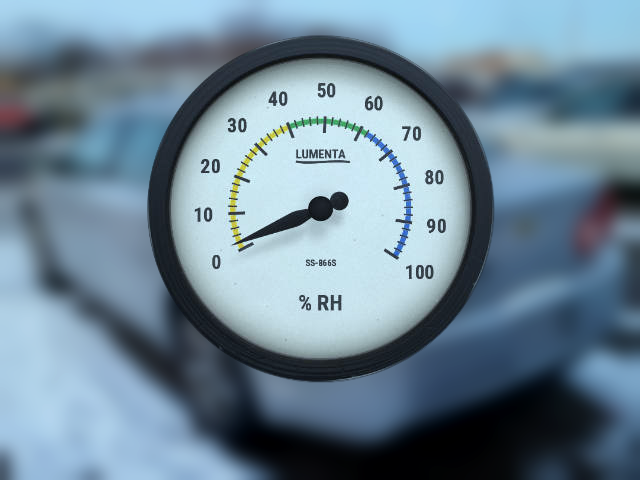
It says 2 %
